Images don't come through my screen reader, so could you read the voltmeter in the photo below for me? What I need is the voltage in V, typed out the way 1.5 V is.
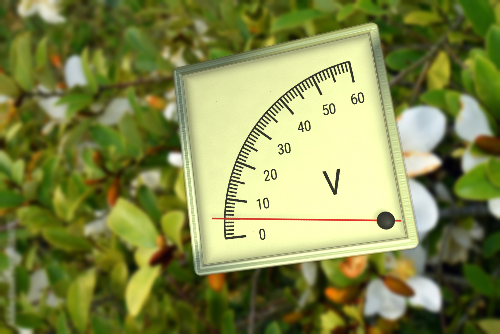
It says 5 V
